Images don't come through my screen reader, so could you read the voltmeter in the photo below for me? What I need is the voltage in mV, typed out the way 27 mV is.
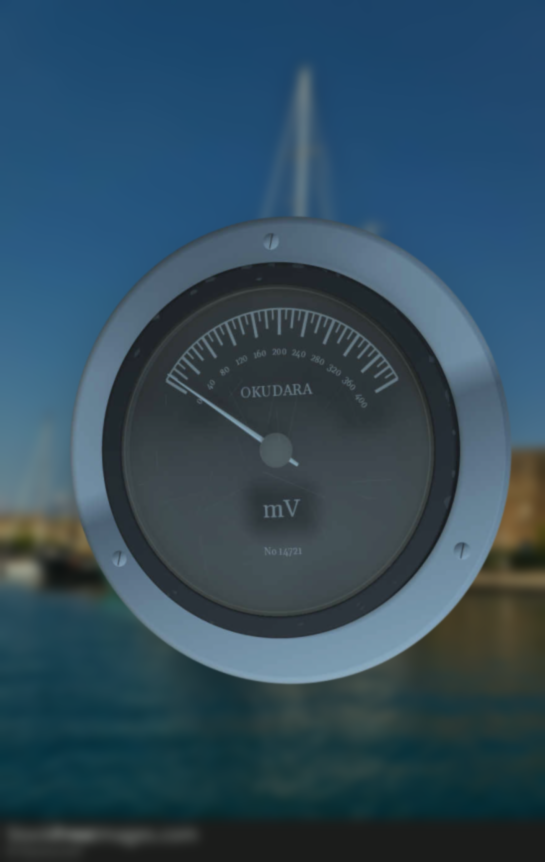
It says 10 mV
